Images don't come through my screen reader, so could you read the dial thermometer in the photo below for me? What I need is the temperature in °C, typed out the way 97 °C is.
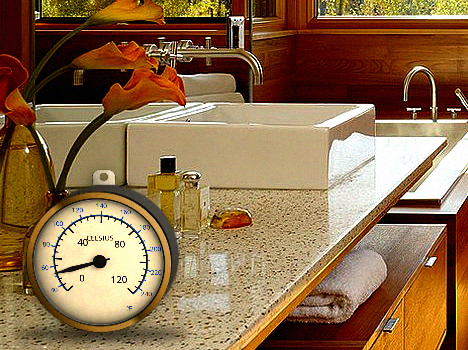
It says 12 °C
